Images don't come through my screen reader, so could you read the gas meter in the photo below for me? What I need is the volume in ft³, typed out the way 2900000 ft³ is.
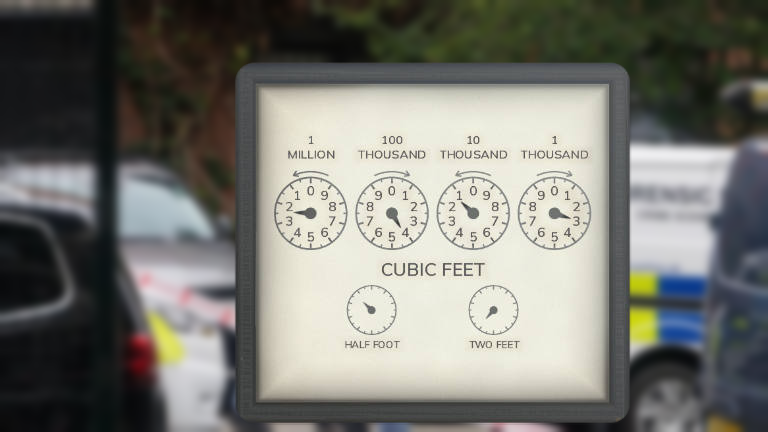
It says 241300 ft³
